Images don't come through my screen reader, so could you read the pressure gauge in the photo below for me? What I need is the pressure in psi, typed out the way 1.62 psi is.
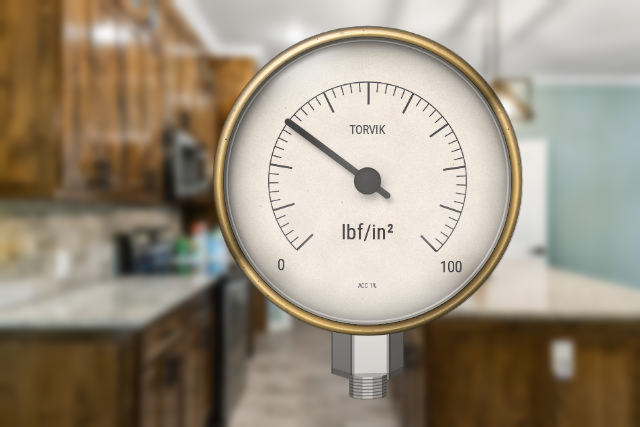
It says 30 psi
